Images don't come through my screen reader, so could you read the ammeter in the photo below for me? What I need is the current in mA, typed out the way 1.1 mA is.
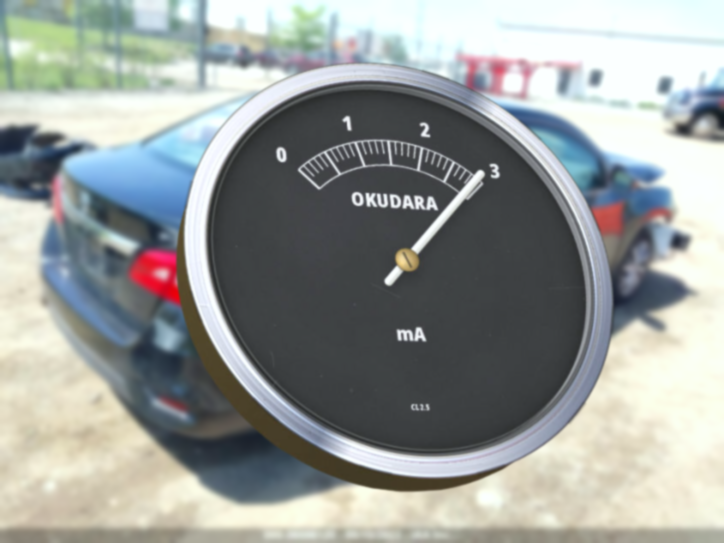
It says 2.9 mA
